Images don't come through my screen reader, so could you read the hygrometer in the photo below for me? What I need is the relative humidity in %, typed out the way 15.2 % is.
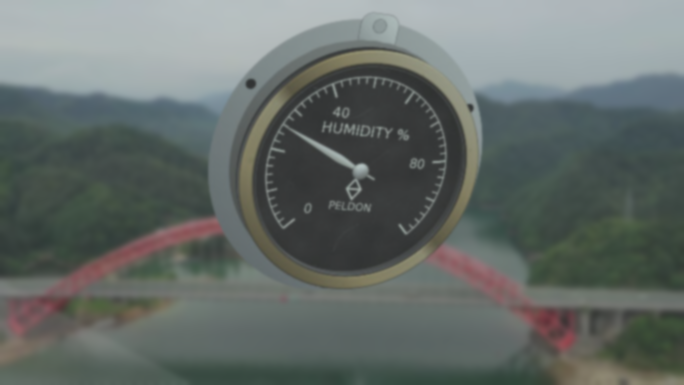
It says 26 %
